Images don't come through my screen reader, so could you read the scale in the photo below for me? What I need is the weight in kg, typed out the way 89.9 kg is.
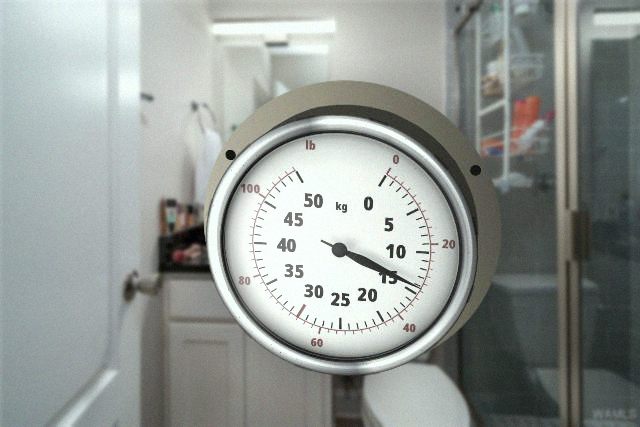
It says 14 kg
